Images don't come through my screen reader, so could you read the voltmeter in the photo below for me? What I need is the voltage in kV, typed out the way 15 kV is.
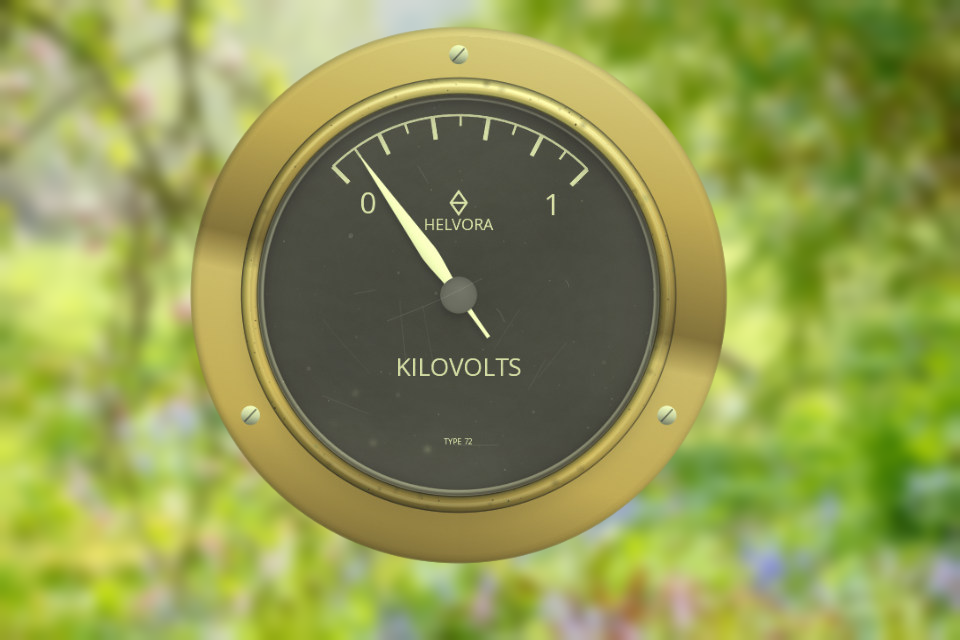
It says 0.1 kV
